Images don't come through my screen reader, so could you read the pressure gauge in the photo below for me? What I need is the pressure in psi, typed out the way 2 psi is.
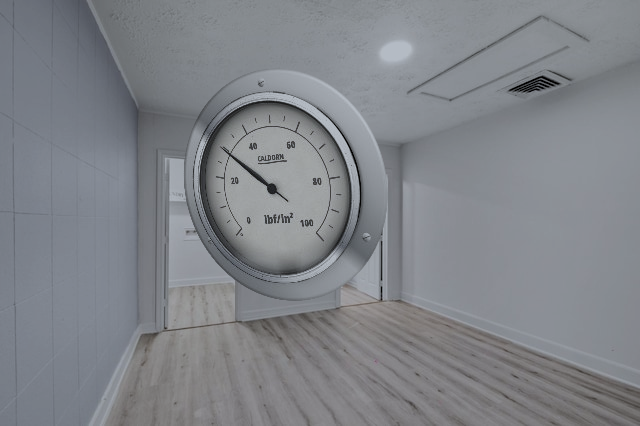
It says 30 psi
